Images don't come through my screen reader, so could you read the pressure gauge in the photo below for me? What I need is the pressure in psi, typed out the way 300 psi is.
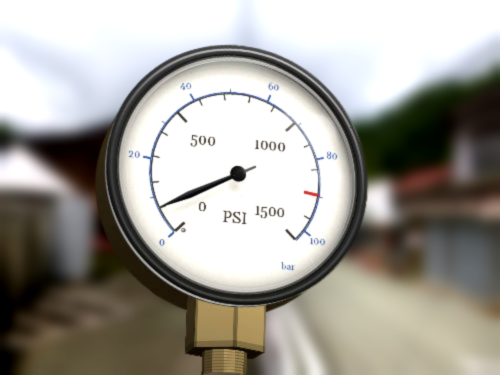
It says 100 psi
